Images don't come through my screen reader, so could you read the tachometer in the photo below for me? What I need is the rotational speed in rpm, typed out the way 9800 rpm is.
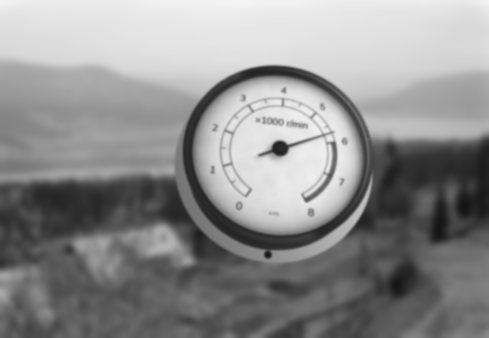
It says 5750 rpm
